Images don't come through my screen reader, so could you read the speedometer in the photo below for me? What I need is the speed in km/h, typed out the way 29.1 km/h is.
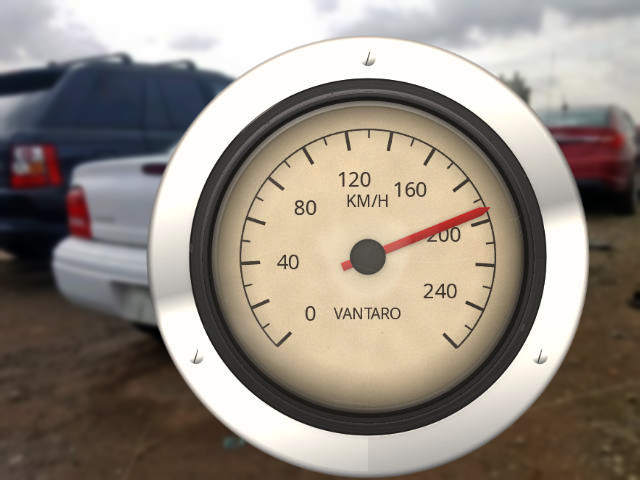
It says 195 km/h
